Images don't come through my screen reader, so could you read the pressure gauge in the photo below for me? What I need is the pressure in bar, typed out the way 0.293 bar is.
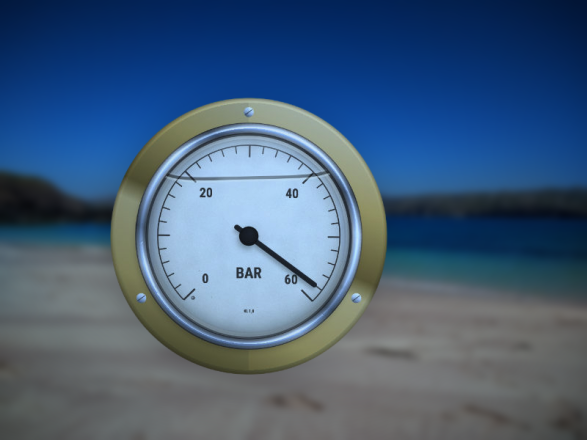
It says 58 bar
